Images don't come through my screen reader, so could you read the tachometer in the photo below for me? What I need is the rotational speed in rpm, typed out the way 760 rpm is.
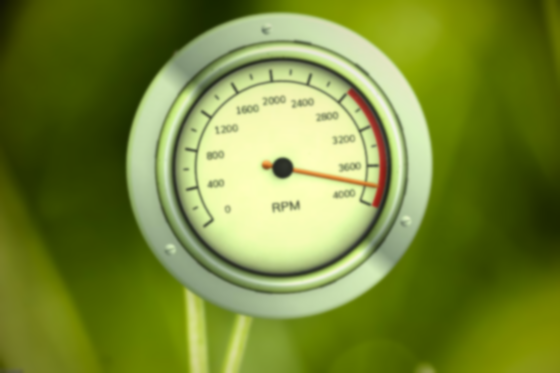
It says 3800 rpm
